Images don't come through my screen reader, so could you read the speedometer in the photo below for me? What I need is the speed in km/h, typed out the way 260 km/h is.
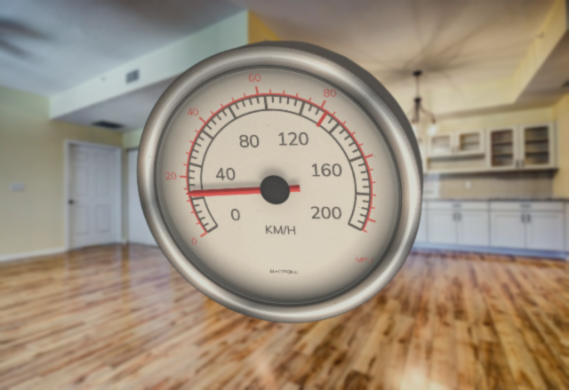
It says 24 km/h
